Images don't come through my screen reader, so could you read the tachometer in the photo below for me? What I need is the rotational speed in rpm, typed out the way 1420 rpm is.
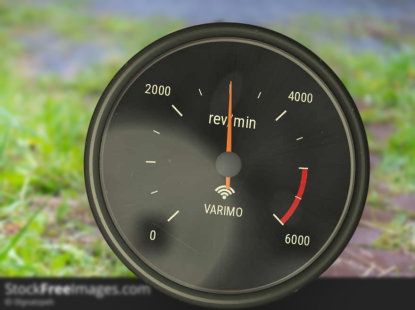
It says 3000 rpm
